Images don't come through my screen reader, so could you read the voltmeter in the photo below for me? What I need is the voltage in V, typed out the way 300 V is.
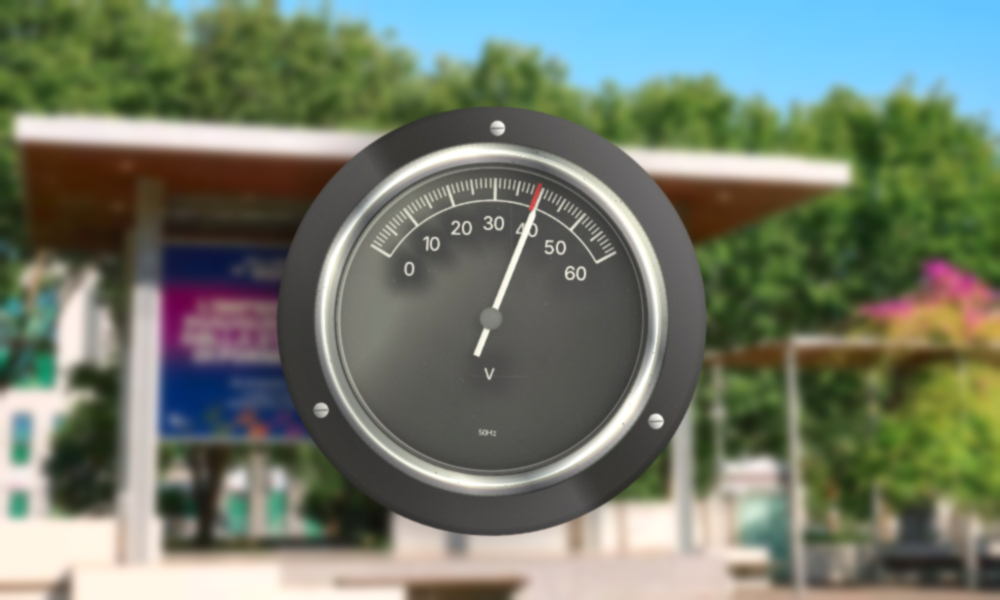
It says 40 V
